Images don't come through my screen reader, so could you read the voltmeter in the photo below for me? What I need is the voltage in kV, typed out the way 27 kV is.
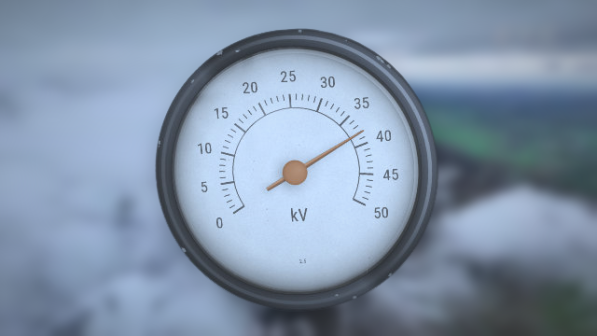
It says 38 kV
